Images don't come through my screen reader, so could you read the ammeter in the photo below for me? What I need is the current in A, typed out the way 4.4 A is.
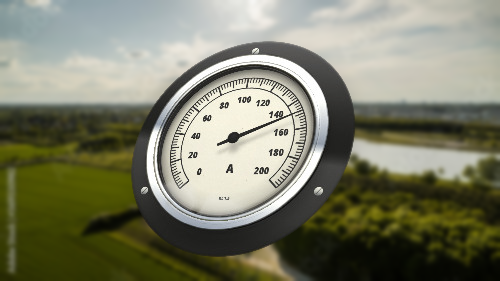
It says 150 A
